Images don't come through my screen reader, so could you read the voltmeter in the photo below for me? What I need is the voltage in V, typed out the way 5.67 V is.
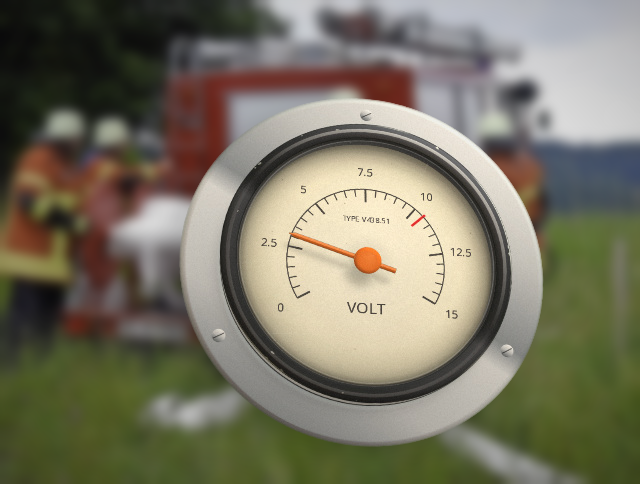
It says 3 V
